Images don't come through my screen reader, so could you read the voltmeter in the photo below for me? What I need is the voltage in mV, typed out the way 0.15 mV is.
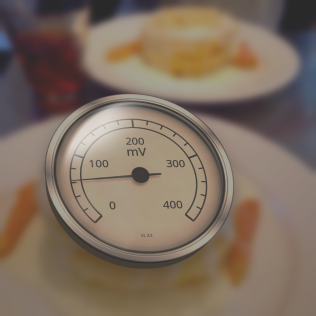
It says 60 mV
